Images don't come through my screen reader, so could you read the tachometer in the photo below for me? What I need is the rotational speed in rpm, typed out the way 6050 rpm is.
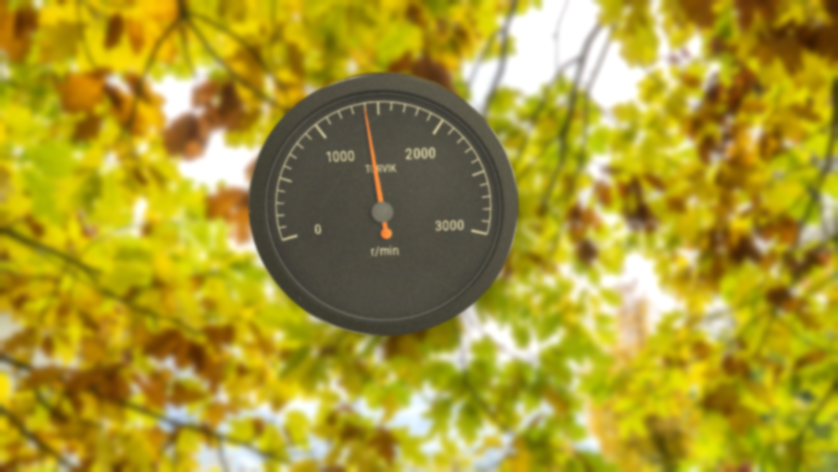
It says 1400 rpm
